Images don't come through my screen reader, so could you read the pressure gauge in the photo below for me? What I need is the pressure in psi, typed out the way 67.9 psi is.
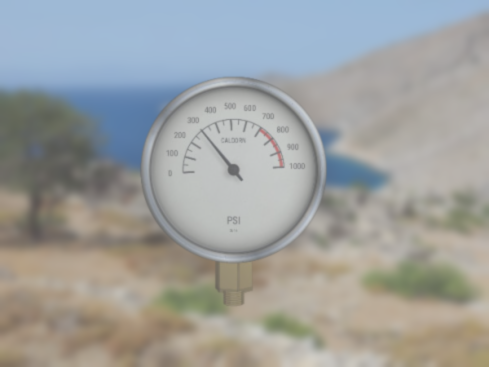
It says 300 psi
